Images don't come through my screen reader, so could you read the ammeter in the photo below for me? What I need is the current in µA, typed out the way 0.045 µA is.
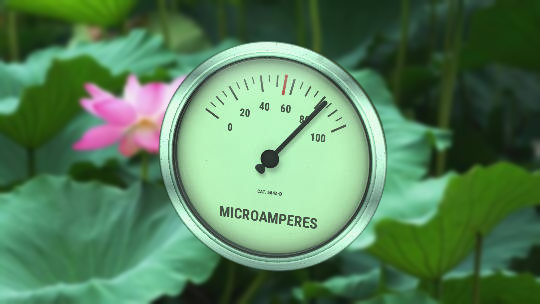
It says 82.5 µA
